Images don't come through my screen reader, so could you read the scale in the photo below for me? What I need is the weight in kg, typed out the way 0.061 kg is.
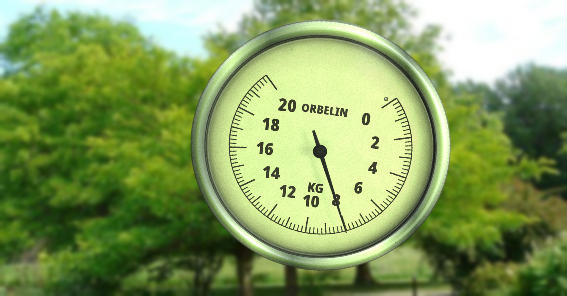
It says 8 kg
